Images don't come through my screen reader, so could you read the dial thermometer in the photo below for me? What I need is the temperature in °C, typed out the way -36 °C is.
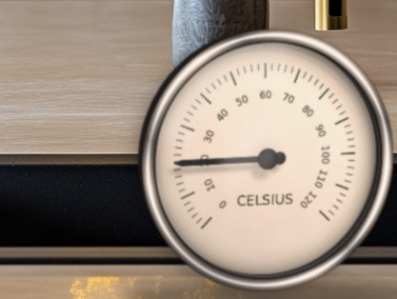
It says 20 °C
